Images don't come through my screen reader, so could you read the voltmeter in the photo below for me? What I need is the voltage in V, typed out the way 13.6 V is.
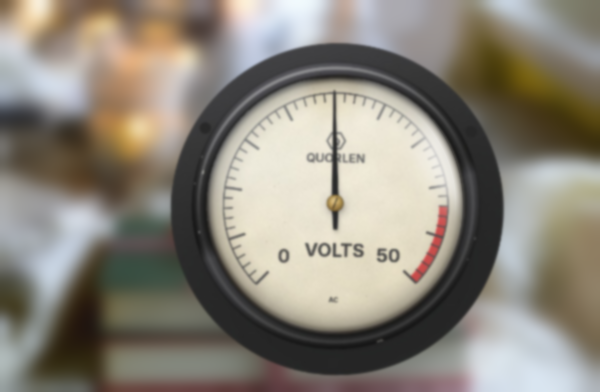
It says 25 V
